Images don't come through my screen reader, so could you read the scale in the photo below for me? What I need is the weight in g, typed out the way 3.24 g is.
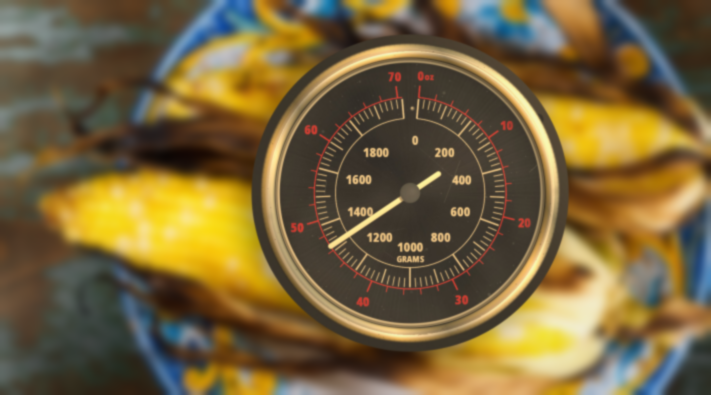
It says 1320 g
